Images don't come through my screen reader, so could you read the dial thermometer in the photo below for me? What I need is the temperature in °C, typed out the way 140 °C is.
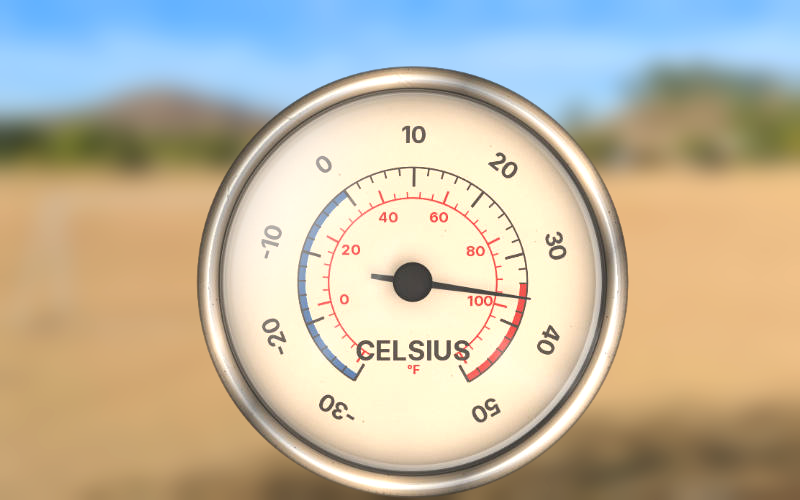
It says 36 °C
